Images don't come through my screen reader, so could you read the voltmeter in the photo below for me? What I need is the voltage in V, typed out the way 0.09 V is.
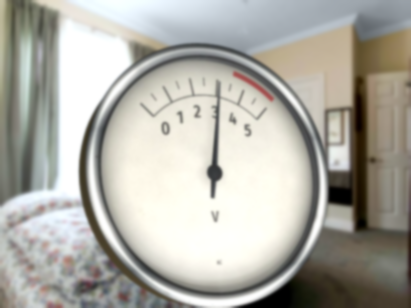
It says 3 V
